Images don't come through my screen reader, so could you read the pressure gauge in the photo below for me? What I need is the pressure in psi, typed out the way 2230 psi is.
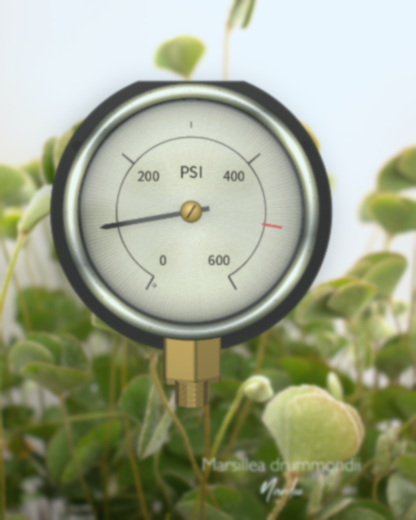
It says 100 psi
